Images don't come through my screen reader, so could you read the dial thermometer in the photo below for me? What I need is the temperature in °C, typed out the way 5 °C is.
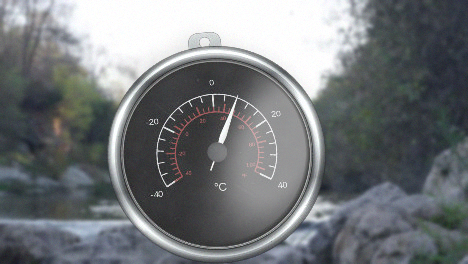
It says 8 °C
